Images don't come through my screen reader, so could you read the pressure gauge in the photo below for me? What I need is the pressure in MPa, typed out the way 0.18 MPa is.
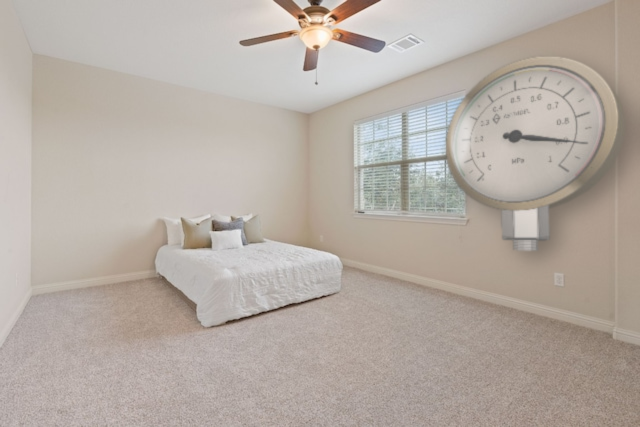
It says 0.9 MPa
